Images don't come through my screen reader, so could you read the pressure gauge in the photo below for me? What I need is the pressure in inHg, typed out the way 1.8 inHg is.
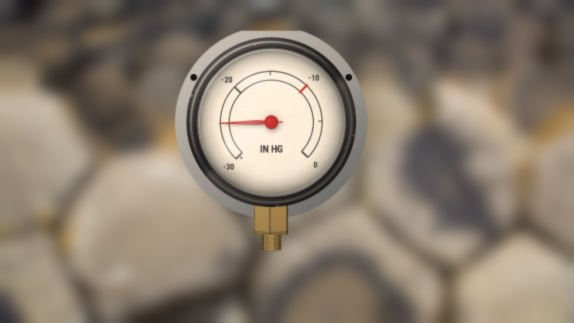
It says -25 inHg
